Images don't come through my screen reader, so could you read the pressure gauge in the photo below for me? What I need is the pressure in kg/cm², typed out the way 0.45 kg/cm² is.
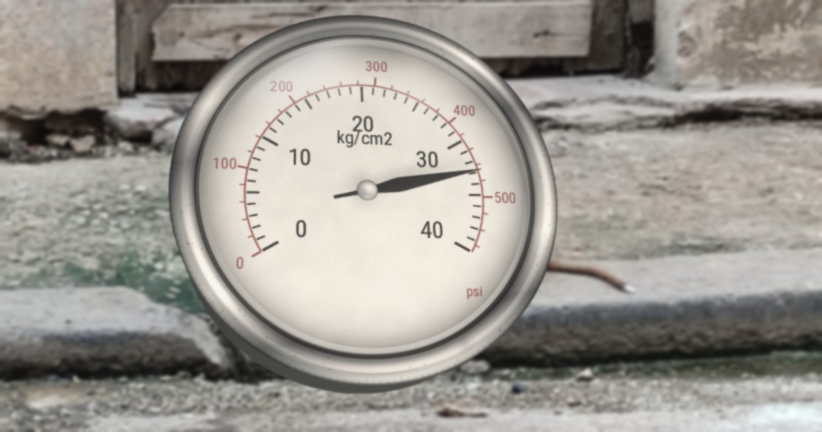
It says 33 kg/cm²
